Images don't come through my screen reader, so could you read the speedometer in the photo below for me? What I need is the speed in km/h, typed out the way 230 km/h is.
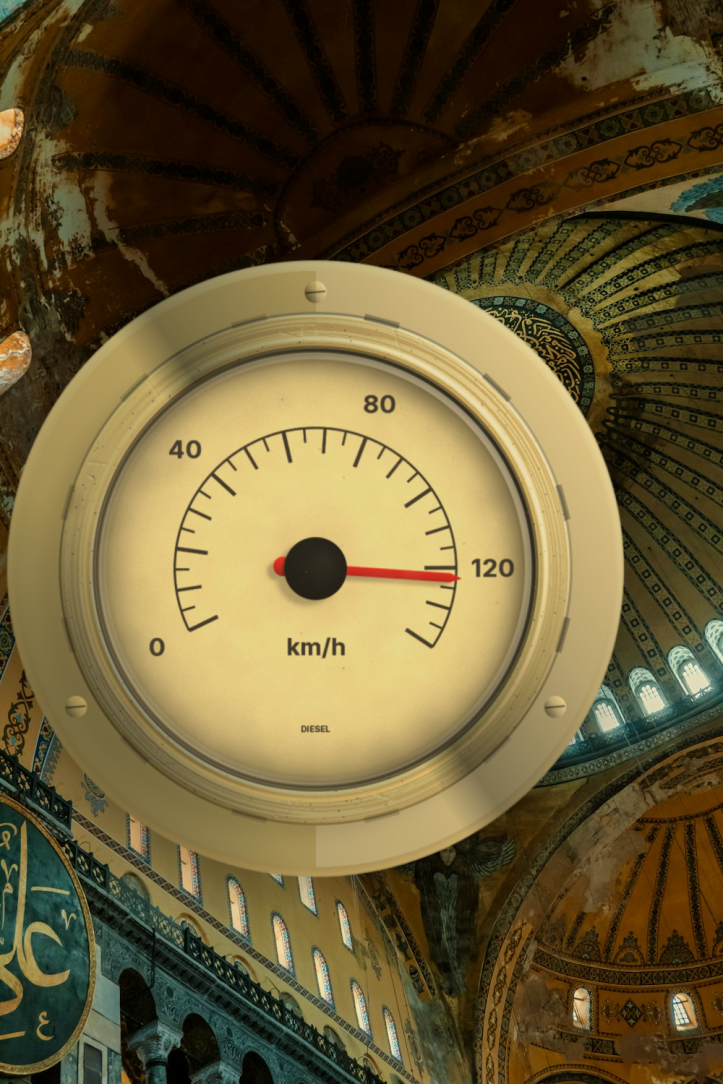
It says 122.5 km/h
